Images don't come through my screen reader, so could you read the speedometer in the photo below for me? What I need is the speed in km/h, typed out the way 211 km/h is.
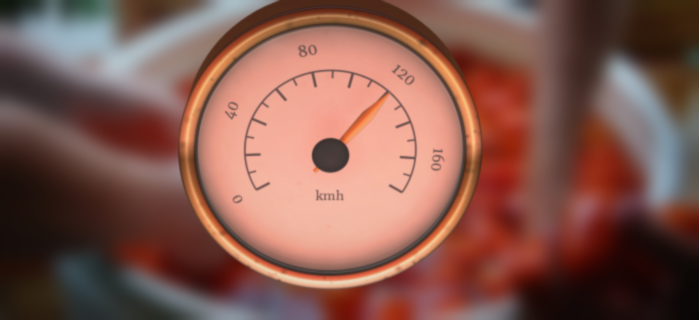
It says 120 km/h
